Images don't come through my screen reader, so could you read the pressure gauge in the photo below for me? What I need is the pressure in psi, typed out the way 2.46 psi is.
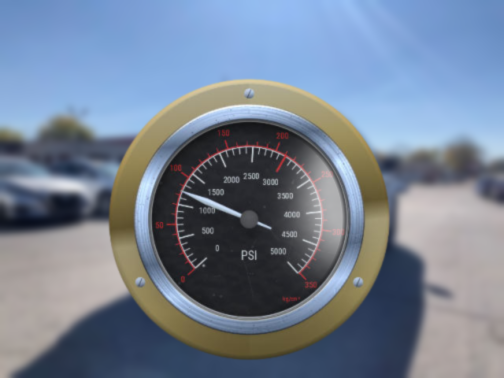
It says 1200 psi
